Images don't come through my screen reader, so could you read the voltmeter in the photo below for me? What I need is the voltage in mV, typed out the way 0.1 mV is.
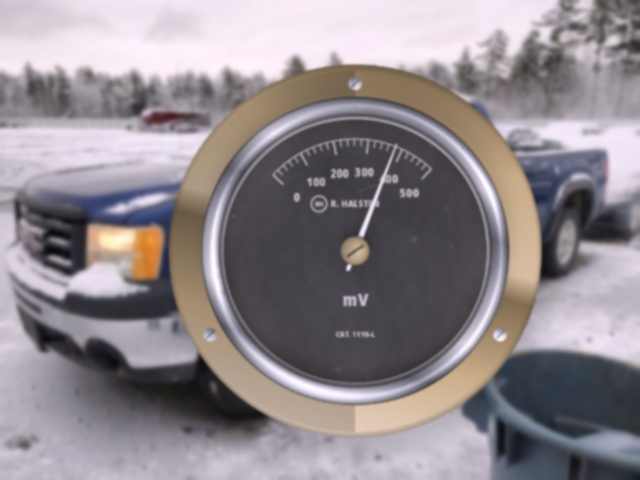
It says 380 mV
